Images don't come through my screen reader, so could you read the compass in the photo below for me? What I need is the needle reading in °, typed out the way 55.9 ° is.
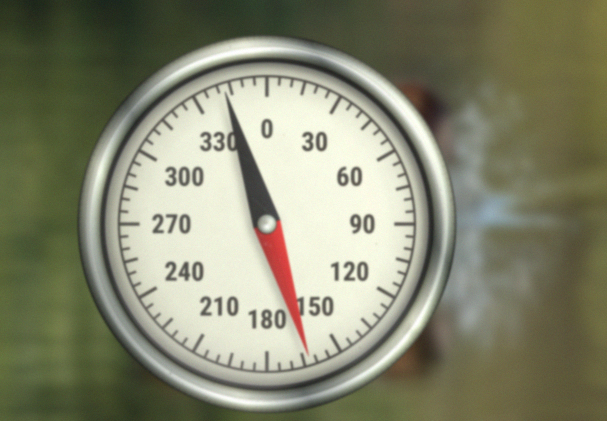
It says 162.5 °
